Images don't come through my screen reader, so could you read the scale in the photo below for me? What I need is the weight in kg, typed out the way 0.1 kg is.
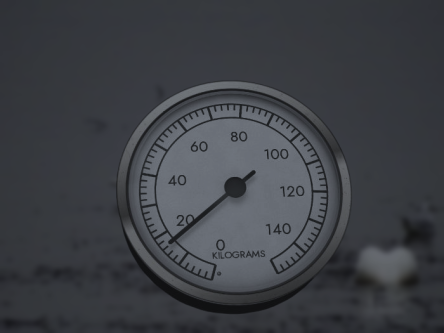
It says 16 kg
